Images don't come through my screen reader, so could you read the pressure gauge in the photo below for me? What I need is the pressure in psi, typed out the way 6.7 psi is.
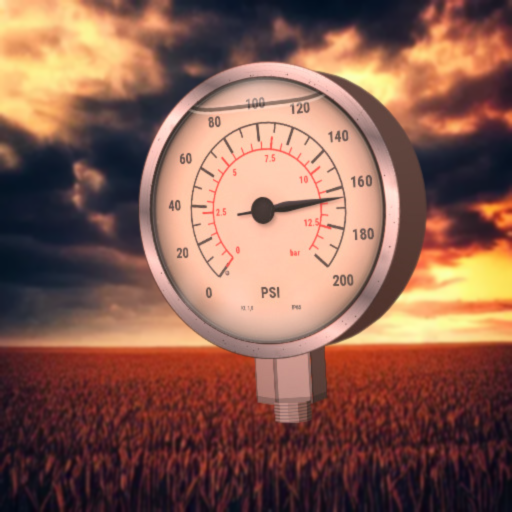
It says 165 psi
